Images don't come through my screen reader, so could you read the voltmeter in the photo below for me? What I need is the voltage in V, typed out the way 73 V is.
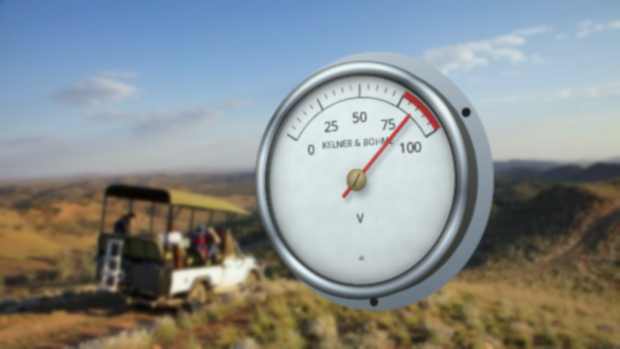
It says 85 V
